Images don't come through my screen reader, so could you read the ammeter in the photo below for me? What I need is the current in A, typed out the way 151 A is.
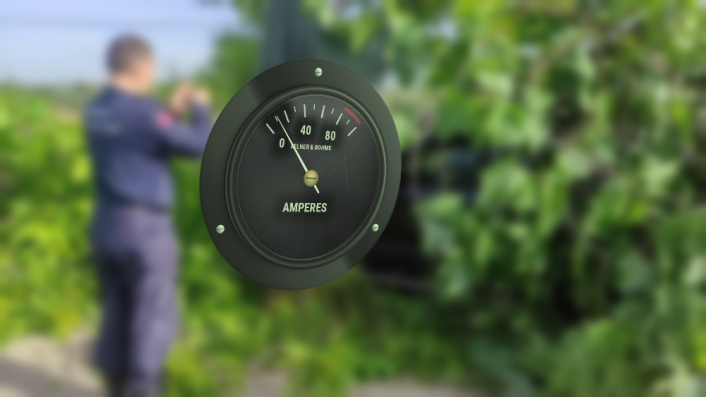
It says 10 A
